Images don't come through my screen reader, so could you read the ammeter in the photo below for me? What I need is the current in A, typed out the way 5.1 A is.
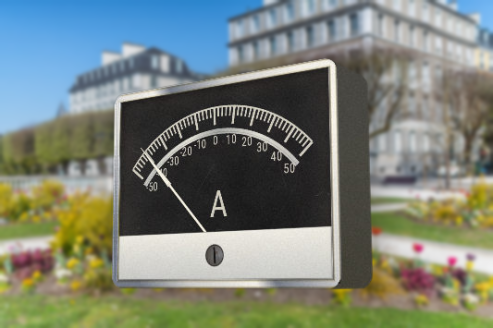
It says -40 A
